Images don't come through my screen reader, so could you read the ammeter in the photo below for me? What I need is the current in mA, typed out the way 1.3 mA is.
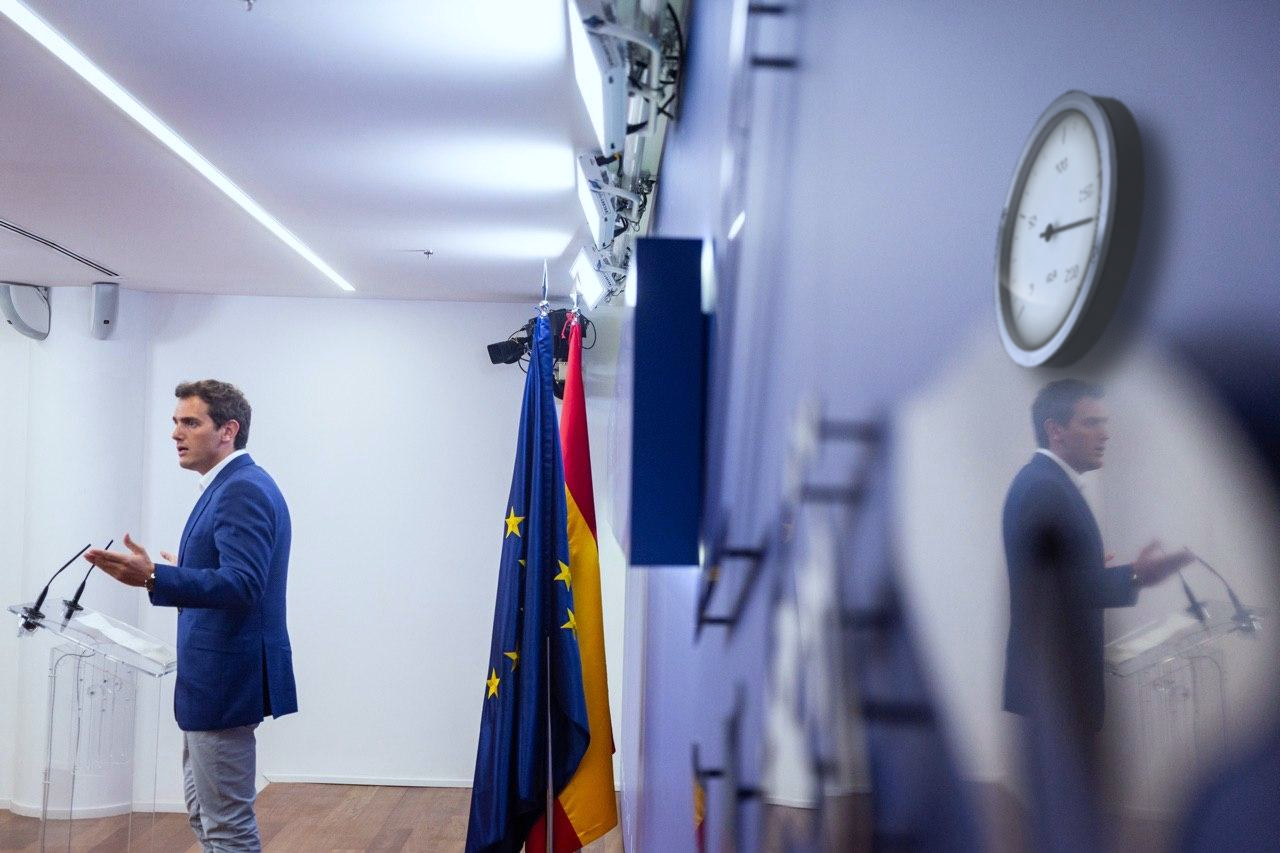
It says 170 mA
